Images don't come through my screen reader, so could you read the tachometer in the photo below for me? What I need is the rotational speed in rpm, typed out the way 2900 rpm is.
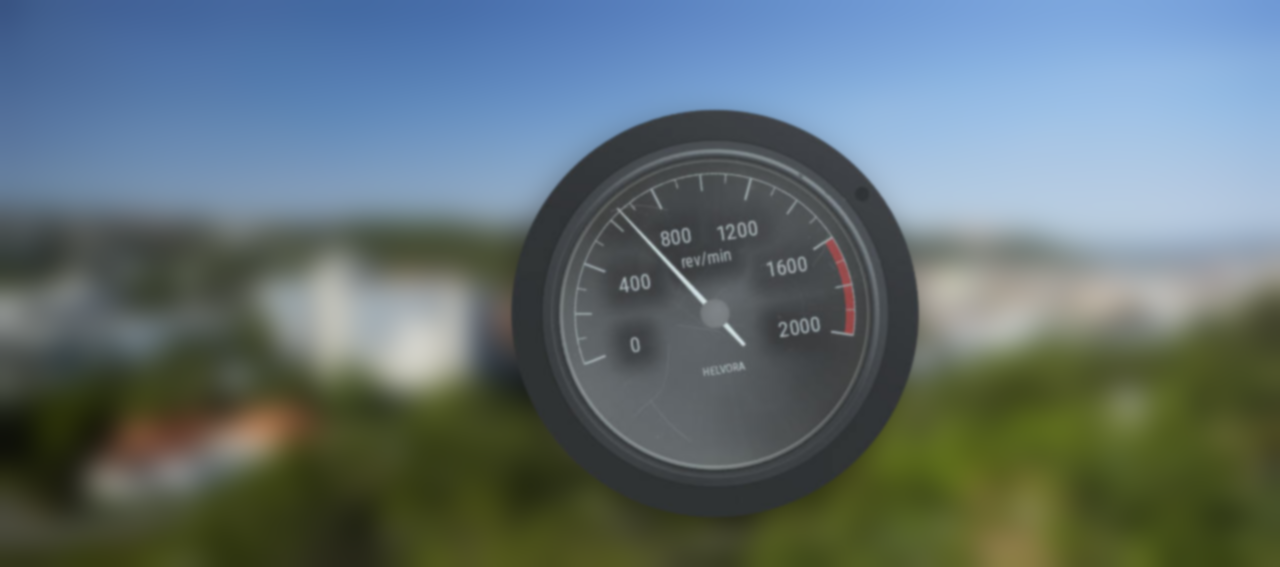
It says 650 rpm
